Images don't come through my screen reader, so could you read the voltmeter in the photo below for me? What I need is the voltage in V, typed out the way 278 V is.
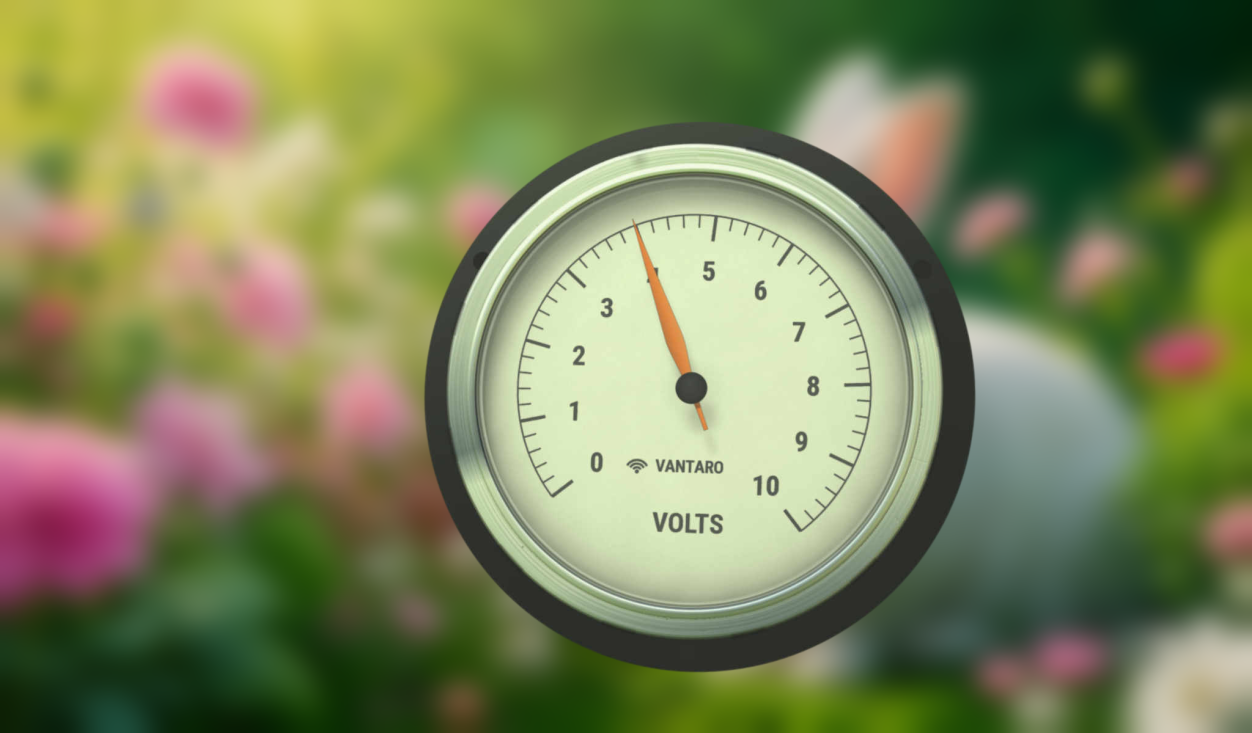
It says 4 V
